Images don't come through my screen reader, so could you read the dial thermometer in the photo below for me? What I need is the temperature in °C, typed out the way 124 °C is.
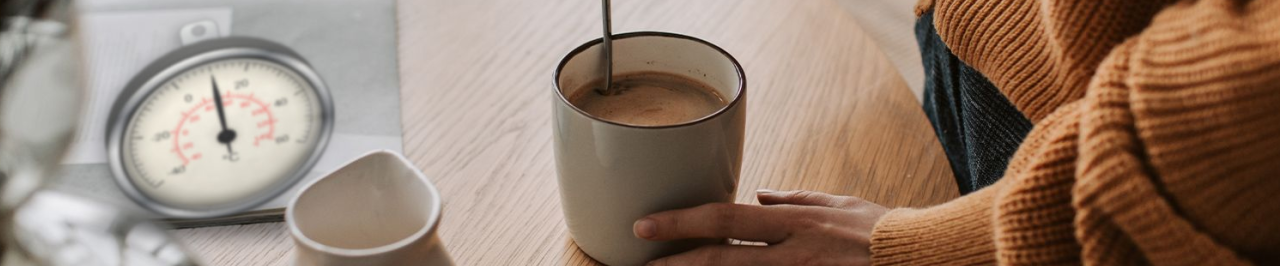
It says 10 °C
